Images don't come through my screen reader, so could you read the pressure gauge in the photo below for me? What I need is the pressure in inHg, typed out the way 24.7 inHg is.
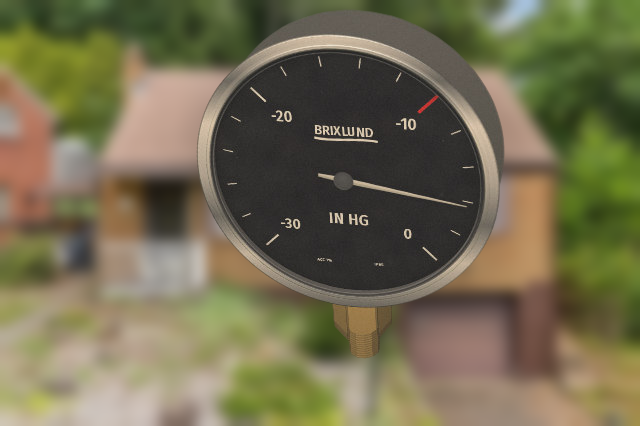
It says -4 inHg
